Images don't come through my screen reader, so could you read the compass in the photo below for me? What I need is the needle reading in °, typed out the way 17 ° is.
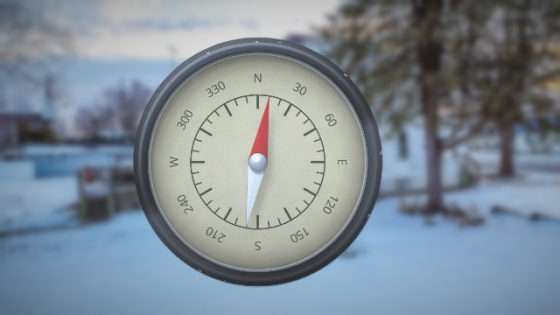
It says 10 °
